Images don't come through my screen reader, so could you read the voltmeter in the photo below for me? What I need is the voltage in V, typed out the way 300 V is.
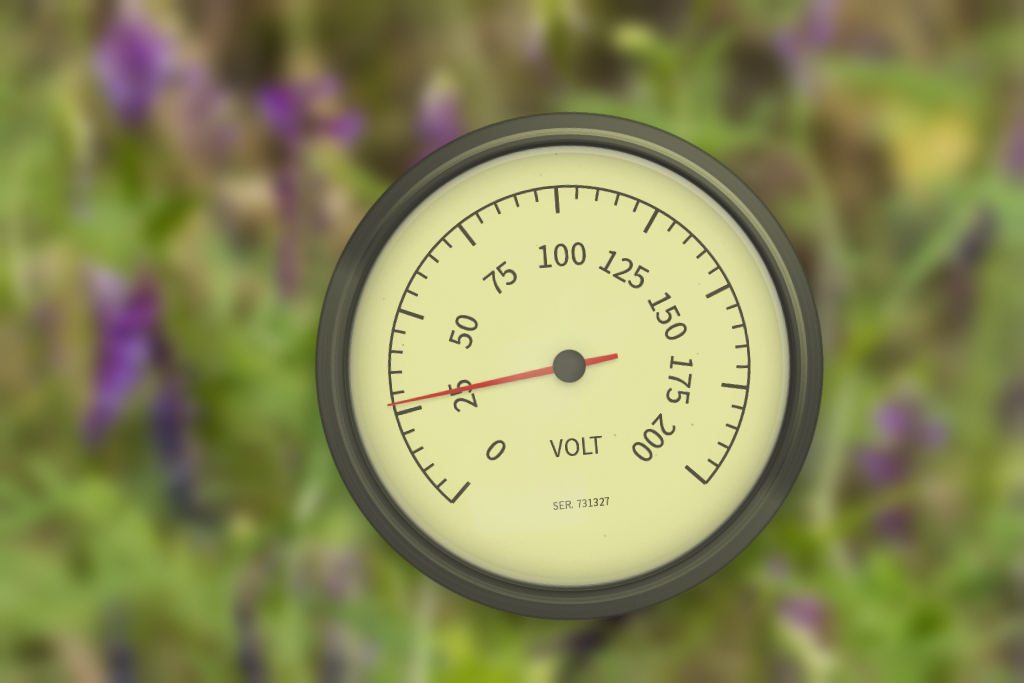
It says 27.5 V
